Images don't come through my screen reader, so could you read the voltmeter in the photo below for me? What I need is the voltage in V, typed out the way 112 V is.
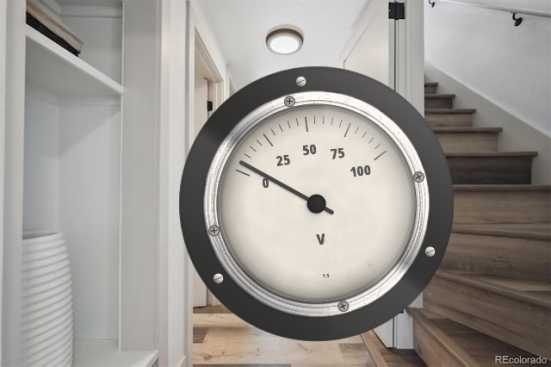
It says 5 V
